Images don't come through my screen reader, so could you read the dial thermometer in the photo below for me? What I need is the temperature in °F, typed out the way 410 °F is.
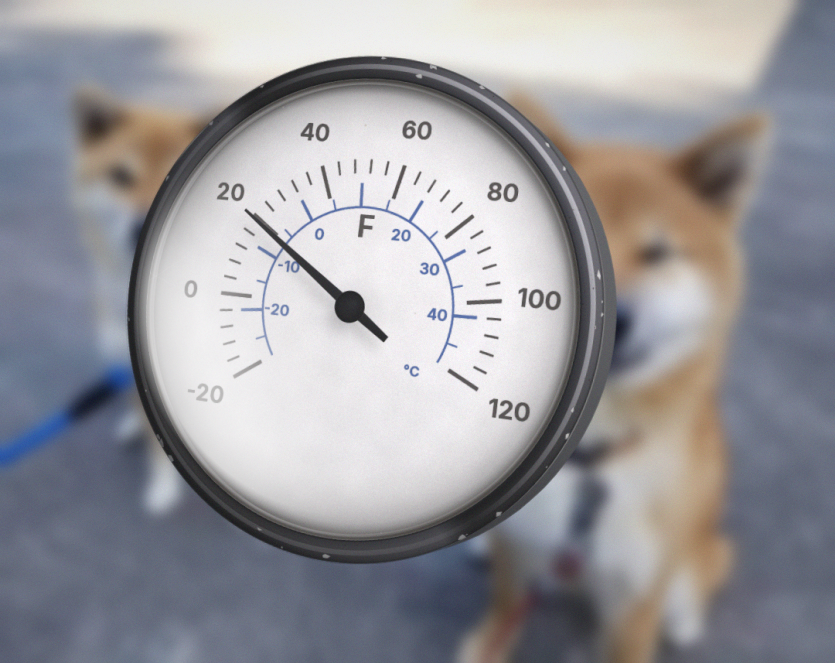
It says 20 °F
